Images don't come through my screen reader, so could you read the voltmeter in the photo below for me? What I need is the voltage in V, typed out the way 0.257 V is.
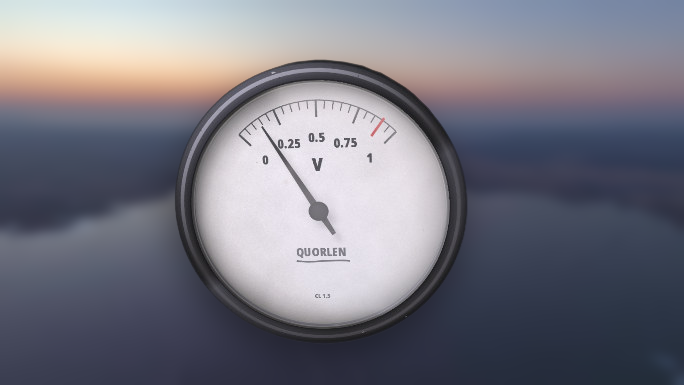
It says 0.15 V
